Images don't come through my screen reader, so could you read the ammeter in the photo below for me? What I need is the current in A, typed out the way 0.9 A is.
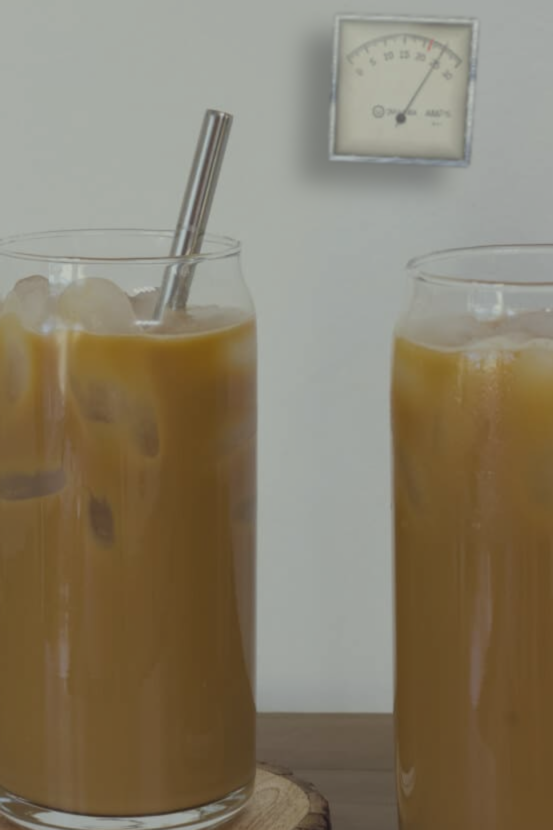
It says 25 A
